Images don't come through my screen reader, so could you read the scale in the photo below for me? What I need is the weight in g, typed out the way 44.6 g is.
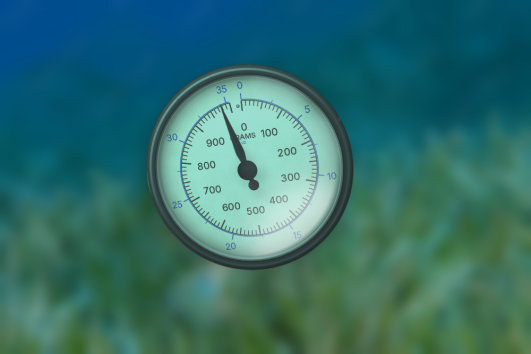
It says 980 g
